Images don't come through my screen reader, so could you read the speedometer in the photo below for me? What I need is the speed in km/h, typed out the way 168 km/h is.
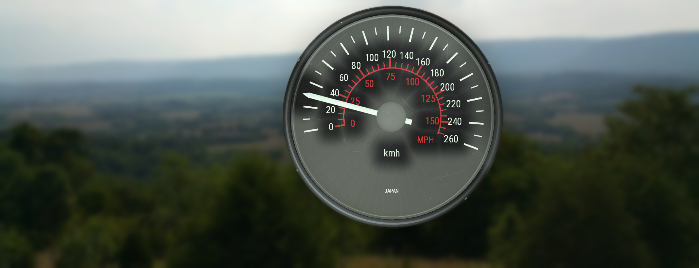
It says 30 km/h
